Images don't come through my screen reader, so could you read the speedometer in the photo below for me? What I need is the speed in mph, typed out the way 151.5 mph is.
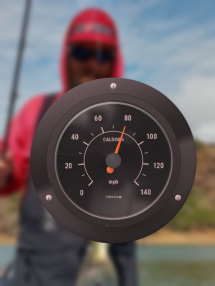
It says 80 mph
